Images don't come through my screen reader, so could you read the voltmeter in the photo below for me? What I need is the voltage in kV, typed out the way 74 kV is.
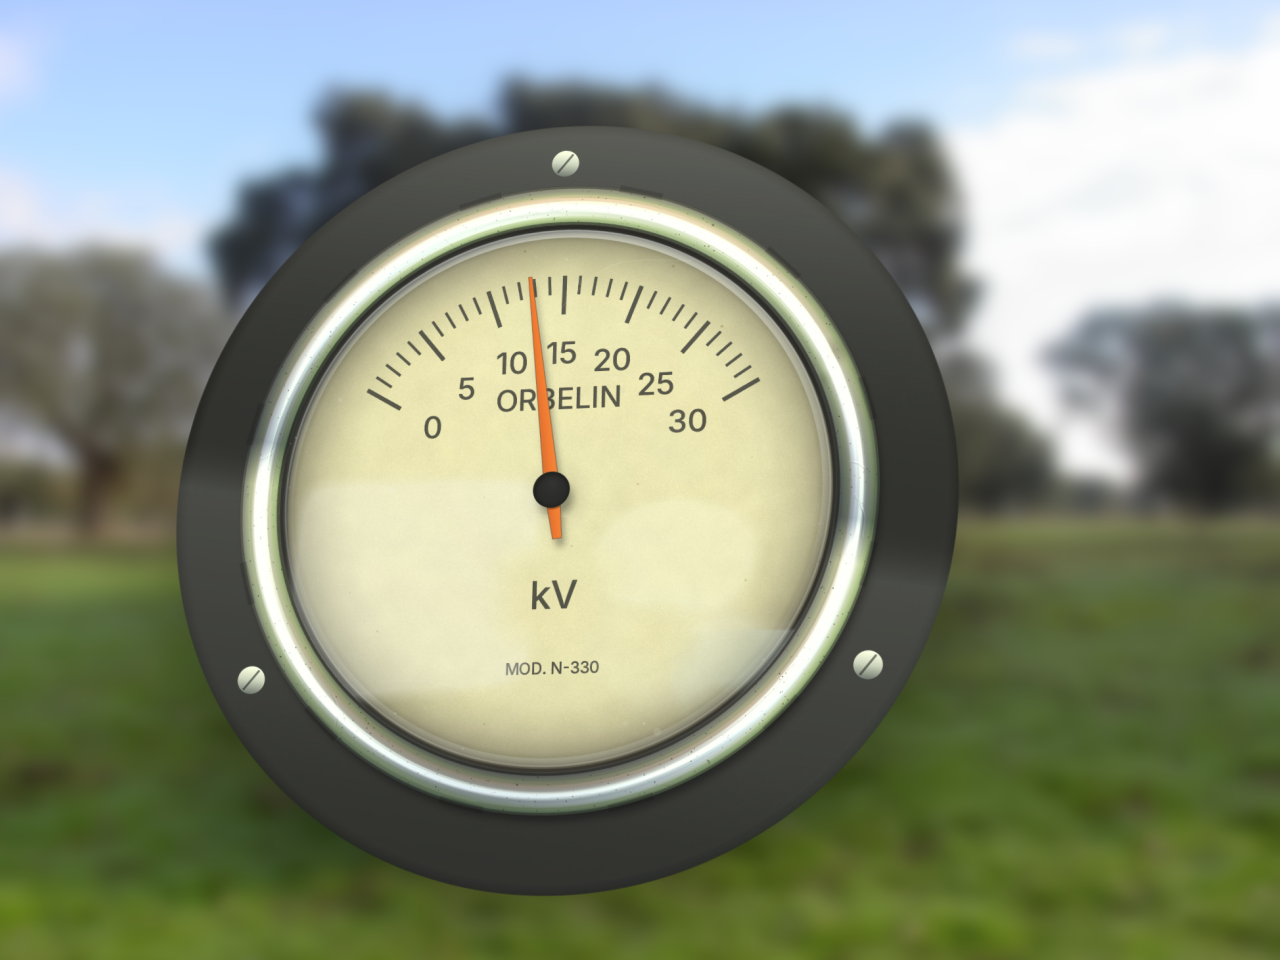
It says 13 kV
